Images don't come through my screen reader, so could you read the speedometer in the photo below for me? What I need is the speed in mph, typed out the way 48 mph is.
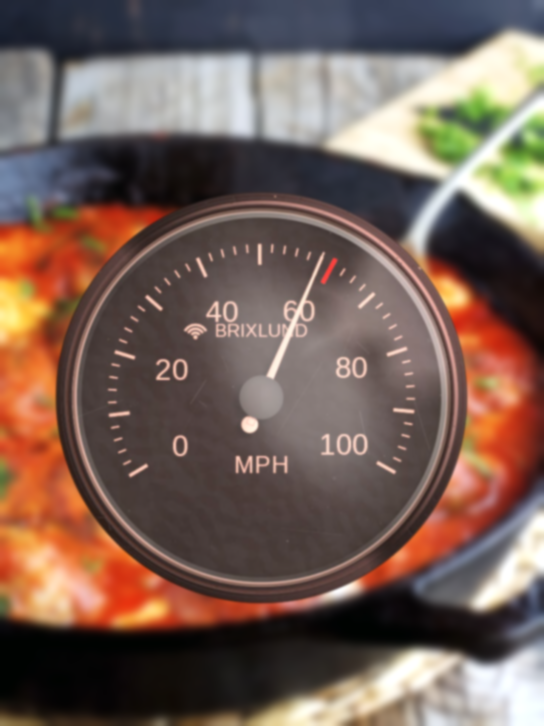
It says 60 mph
